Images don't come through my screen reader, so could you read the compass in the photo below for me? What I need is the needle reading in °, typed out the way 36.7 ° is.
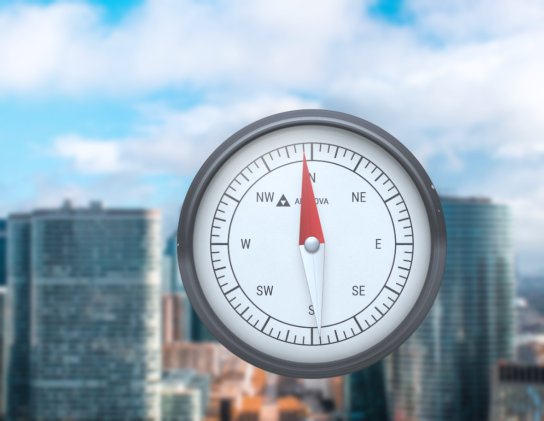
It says 355 °
